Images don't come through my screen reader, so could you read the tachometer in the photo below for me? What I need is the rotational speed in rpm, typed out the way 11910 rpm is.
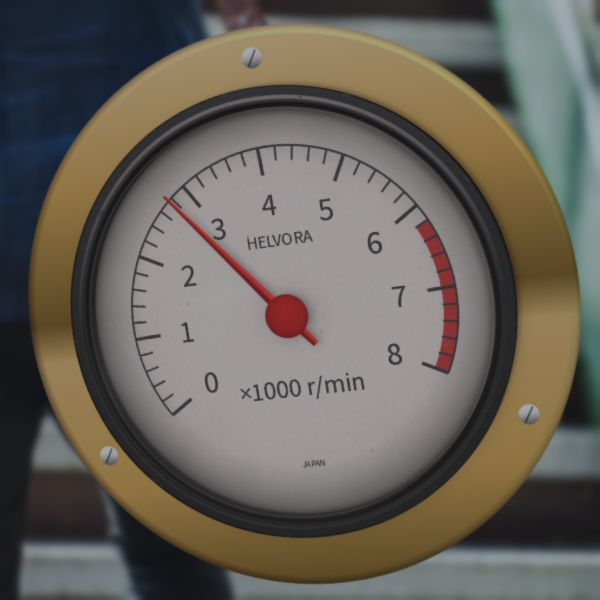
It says 2800 rpm
